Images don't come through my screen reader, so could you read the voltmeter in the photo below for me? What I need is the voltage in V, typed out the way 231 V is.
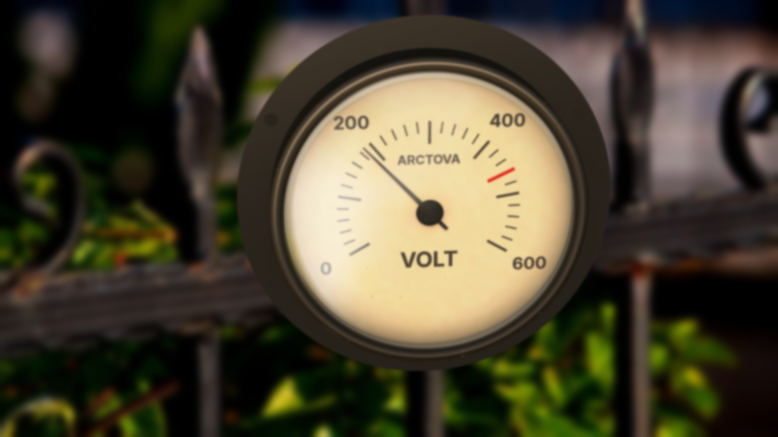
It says 190 V
